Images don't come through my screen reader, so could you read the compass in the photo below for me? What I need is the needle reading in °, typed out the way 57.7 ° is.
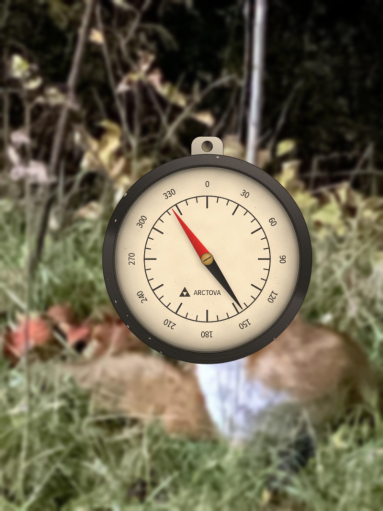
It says 325 °
